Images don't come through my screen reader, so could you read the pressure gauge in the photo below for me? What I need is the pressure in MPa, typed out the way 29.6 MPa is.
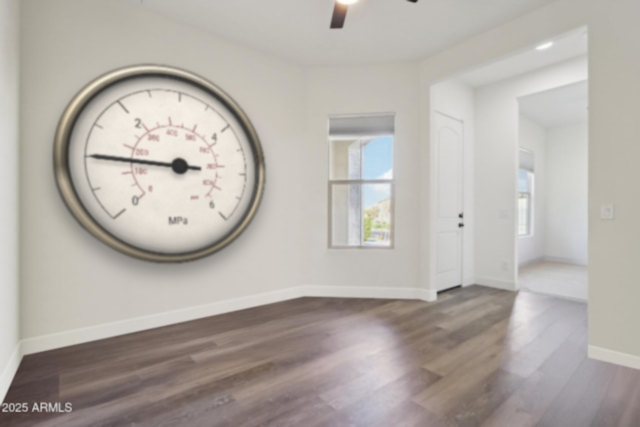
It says 1 MPa
